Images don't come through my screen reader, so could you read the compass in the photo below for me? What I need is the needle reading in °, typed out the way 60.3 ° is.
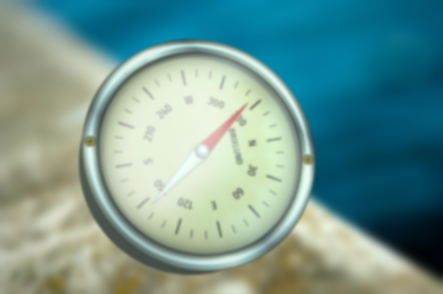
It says 325 °
